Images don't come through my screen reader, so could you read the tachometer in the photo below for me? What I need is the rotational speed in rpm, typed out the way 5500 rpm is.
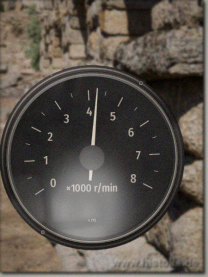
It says 4250 rpm
